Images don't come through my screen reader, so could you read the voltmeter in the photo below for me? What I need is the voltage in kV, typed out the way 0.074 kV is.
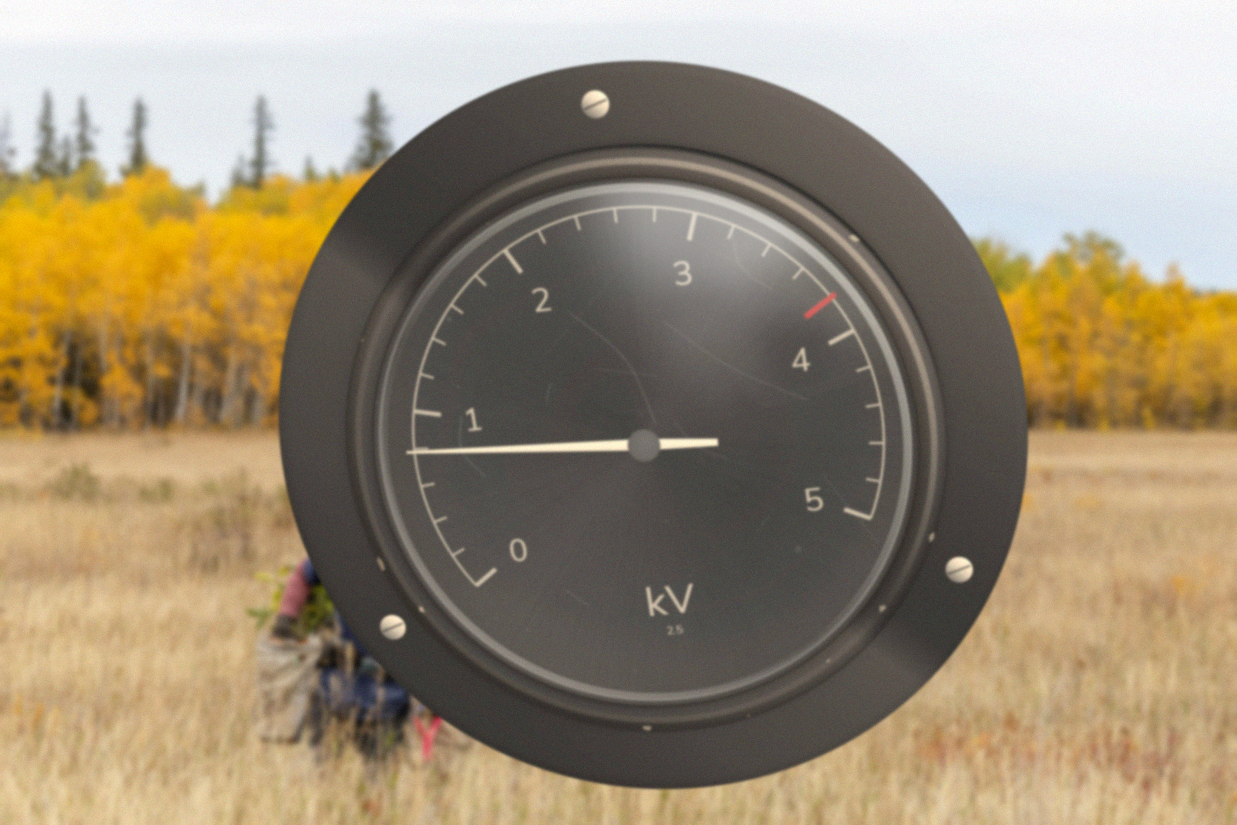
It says 0.8 kV
